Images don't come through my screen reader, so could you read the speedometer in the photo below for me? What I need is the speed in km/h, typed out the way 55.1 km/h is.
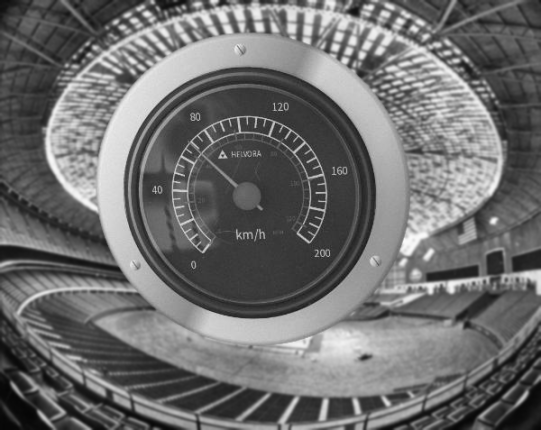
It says 70 km/h
